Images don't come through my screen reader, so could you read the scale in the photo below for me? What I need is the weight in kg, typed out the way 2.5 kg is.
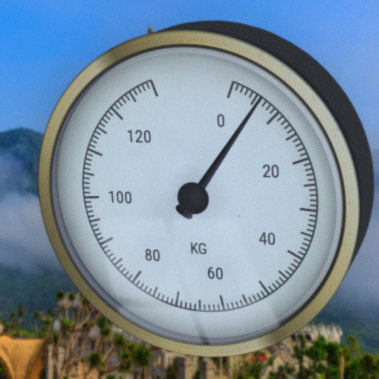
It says 6 kg
